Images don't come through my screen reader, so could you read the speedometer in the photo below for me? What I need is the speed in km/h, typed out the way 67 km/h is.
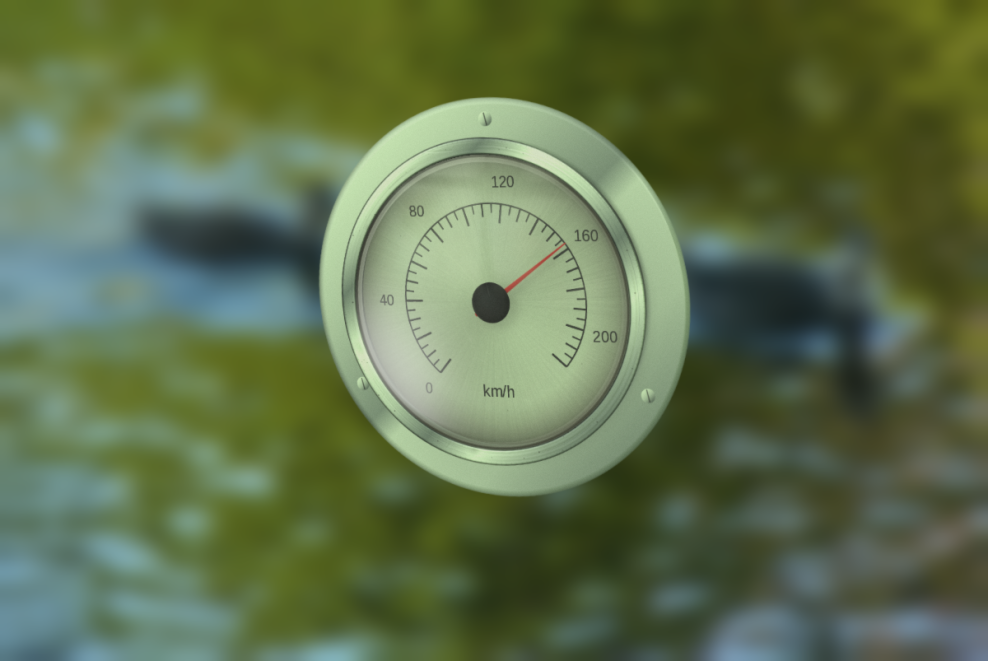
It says 157.5 km/h
